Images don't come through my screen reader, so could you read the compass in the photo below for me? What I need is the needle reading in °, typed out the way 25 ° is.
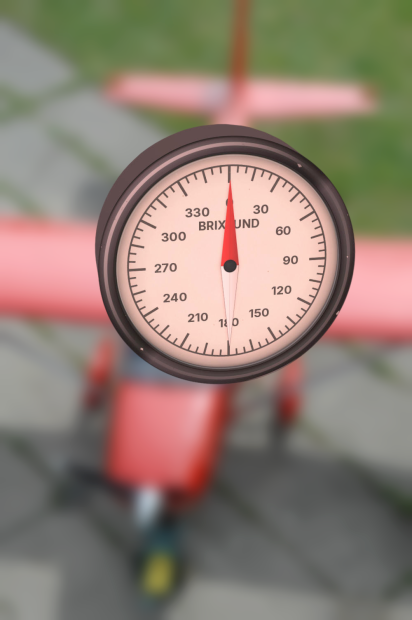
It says 0 °
